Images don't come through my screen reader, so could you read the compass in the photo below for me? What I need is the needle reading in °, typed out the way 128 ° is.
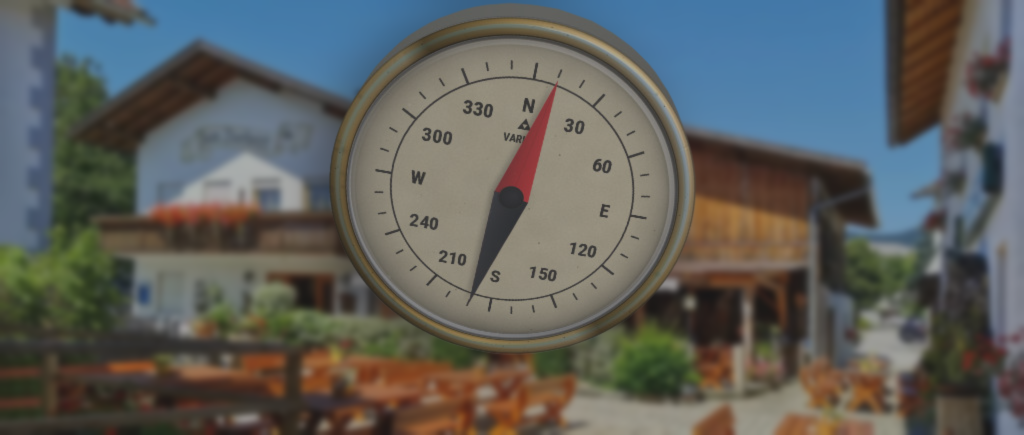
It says 10 °
